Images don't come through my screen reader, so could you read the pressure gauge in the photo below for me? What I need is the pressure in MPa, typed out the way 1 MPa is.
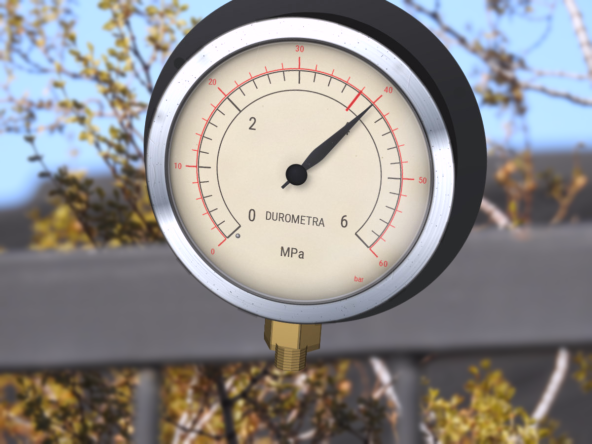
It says 4 MPa
